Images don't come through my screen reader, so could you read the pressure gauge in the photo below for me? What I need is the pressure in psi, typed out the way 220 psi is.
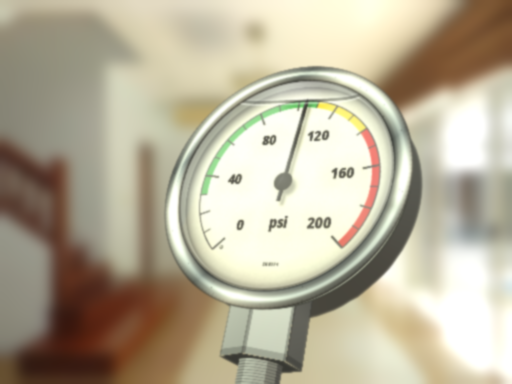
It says 105 psi
